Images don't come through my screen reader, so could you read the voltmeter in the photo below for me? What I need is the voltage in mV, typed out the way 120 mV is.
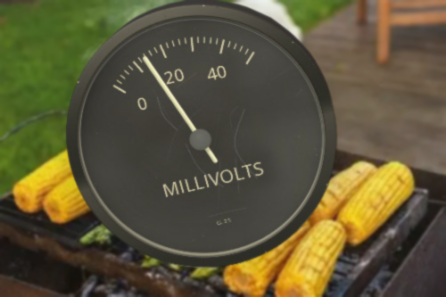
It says 14 mV
